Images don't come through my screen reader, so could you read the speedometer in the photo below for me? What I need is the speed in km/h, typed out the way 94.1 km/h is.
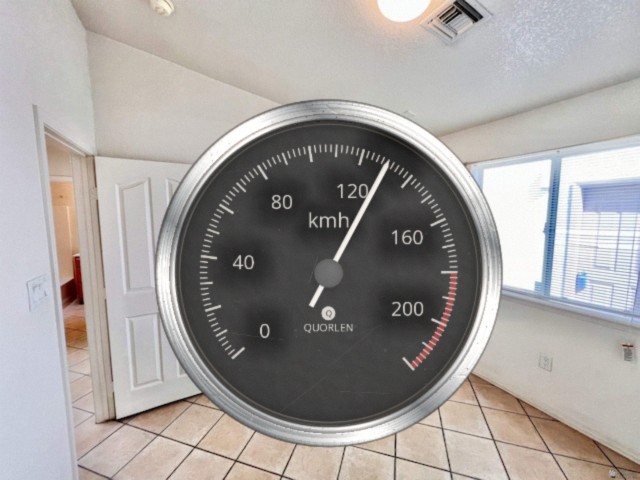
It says 130 km/h
